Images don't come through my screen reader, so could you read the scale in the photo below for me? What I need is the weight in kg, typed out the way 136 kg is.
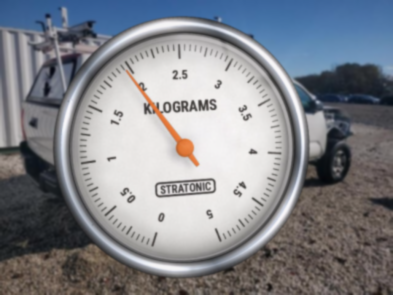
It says 1.95 kg
